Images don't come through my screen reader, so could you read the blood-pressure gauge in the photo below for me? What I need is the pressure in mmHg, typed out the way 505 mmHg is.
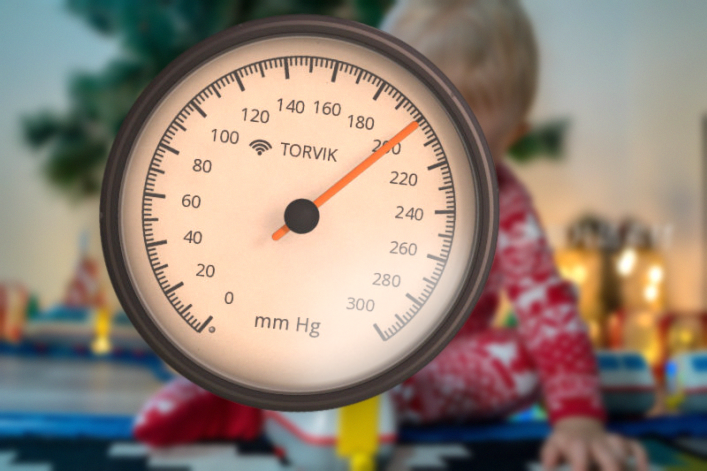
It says 200 mmHg
